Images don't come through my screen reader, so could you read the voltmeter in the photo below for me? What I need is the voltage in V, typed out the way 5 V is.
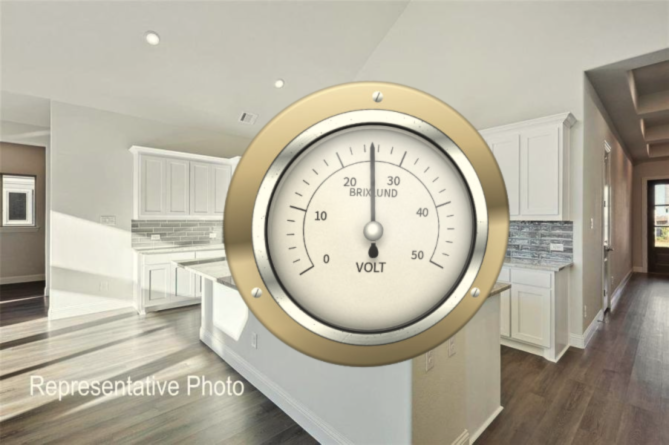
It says 25 V
